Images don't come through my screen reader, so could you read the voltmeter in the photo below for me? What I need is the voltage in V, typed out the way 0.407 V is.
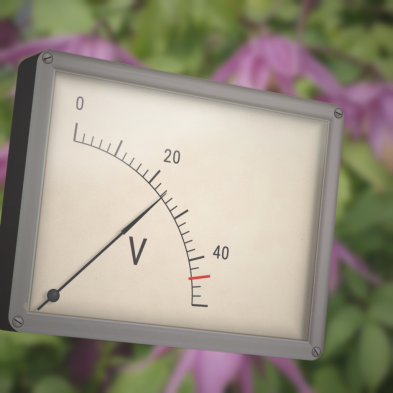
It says 24 V
